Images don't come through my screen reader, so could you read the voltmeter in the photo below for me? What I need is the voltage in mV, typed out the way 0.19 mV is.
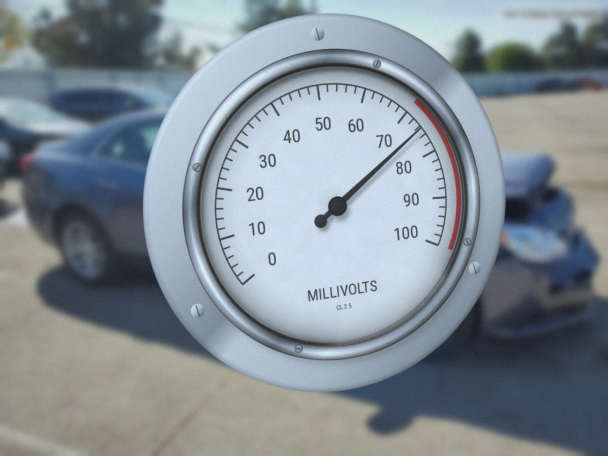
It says 74 mV
